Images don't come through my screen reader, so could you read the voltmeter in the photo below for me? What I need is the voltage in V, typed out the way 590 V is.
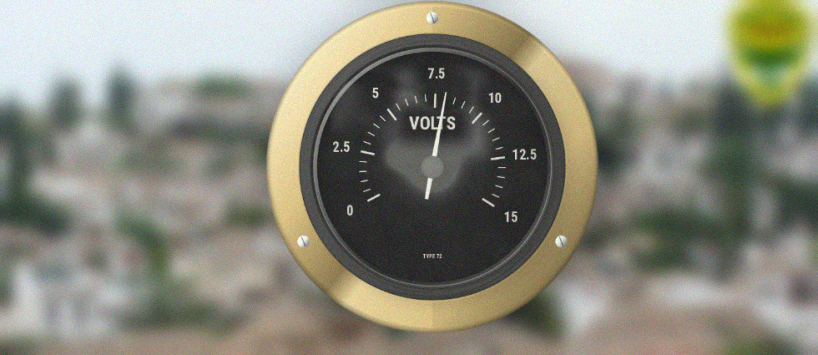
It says 8 V
